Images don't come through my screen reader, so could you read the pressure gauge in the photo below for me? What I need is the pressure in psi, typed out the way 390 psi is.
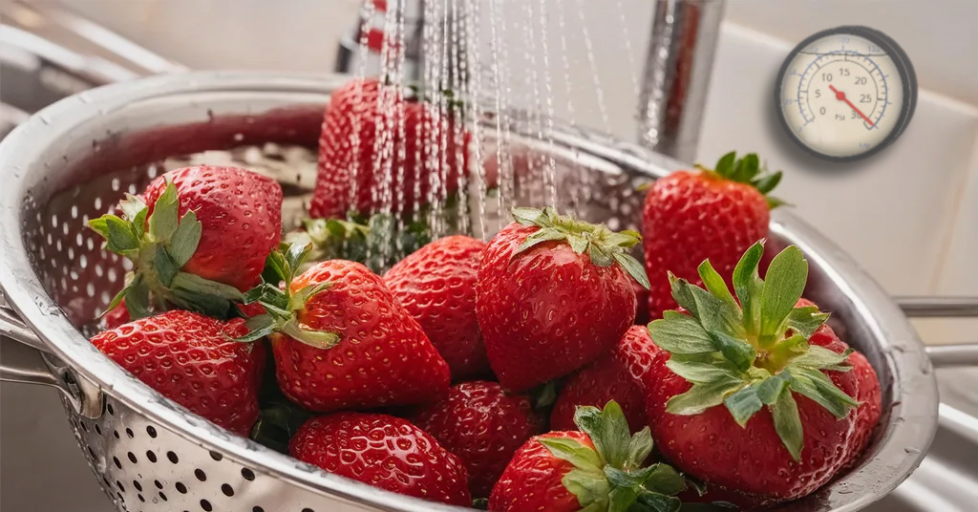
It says 29 psi
